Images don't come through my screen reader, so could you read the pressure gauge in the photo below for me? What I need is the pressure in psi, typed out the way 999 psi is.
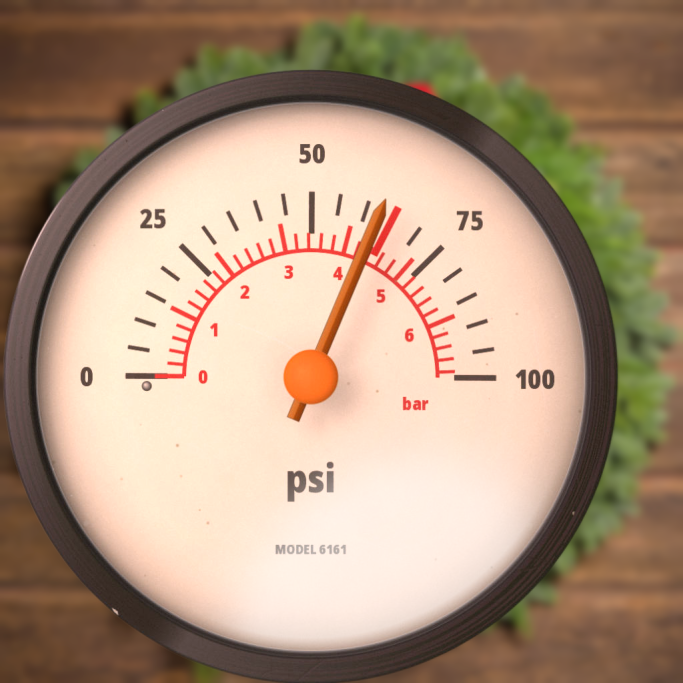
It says 62.5 psi
